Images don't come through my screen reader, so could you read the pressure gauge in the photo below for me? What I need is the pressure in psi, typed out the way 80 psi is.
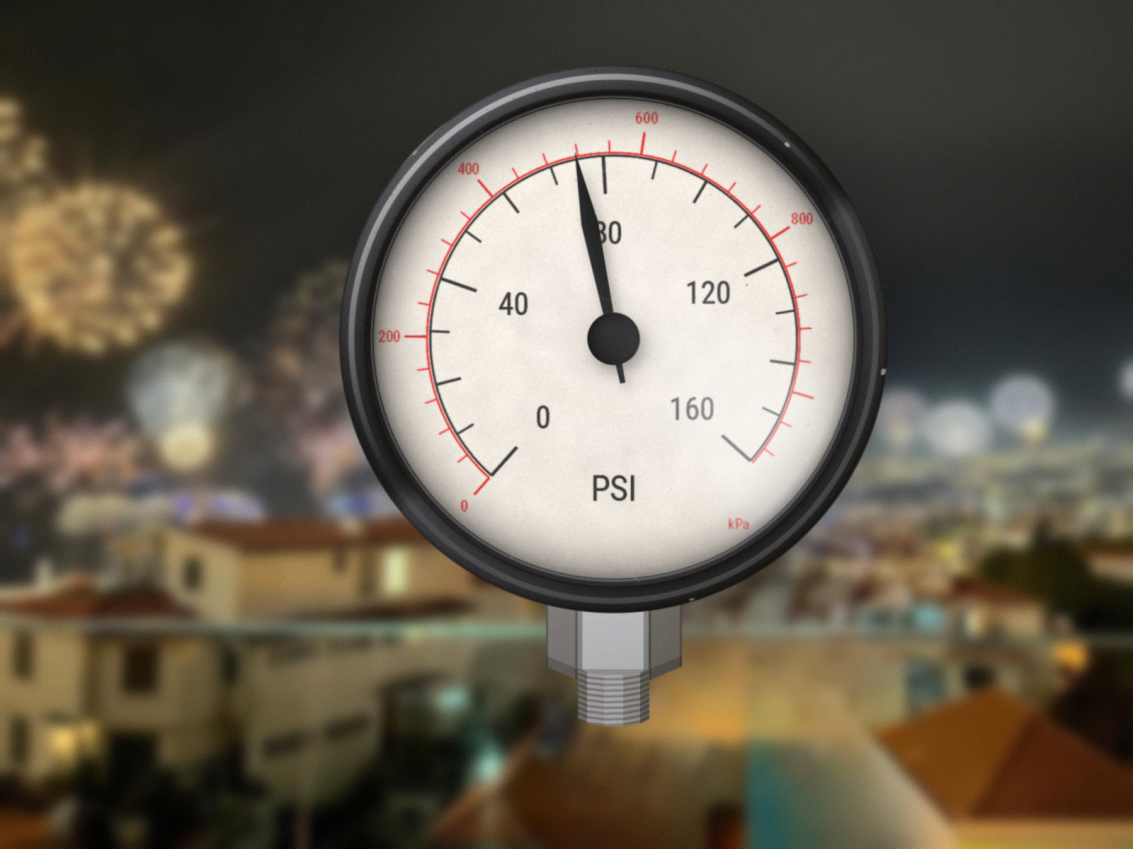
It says 75 psi
